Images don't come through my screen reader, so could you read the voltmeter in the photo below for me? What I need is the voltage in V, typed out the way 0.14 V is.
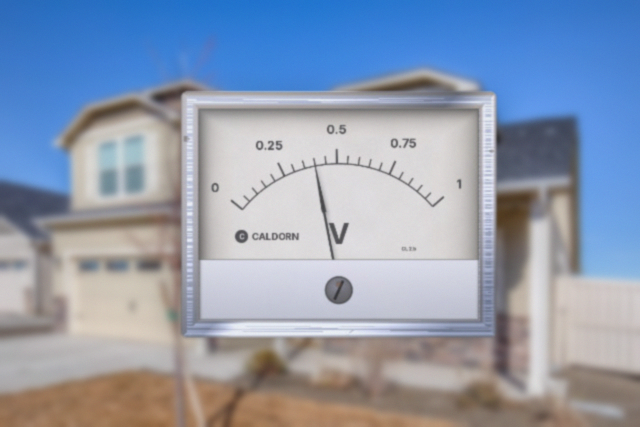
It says 0.4 V
